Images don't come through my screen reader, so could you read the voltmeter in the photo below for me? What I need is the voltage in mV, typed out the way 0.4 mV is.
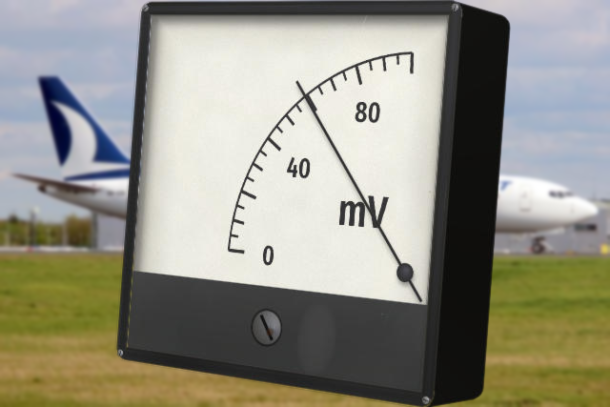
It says 60 mV
